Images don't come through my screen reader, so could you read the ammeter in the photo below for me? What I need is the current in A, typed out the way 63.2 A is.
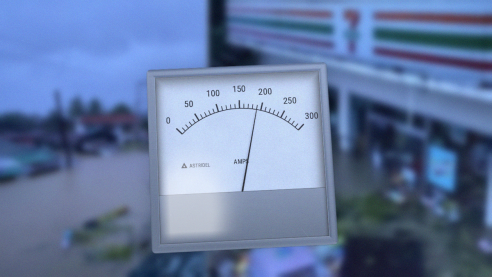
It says 190 A
